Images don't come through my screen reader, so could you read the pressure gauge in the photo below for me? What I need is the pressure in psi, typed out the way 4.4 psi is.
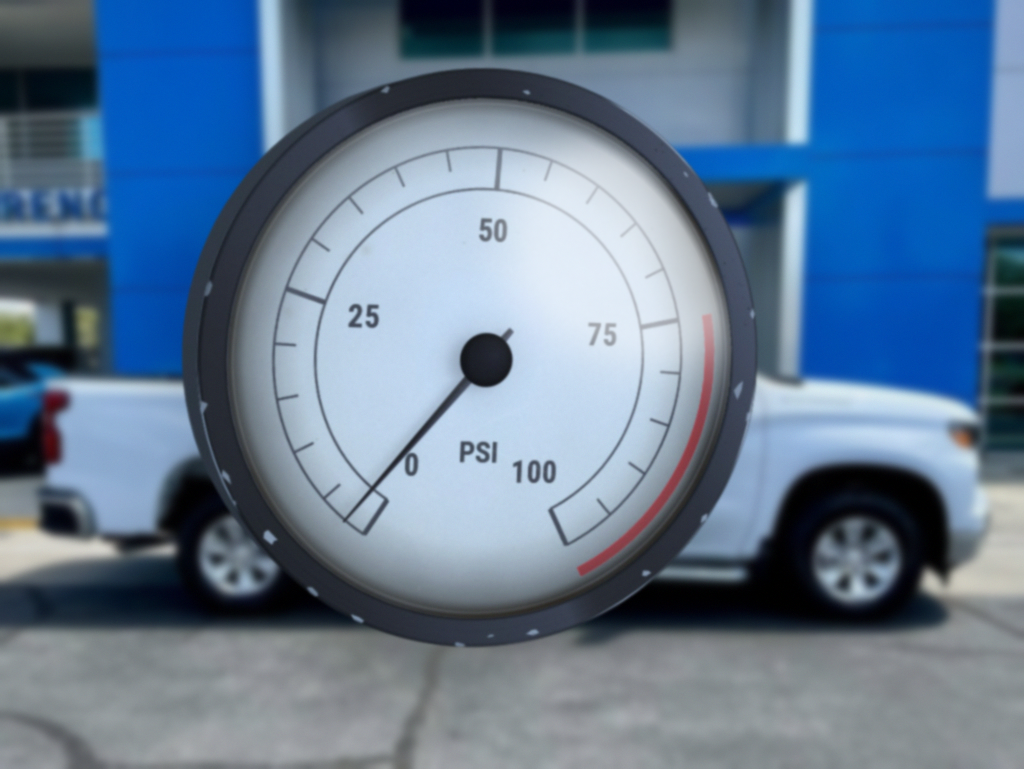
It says 2.5 psi
